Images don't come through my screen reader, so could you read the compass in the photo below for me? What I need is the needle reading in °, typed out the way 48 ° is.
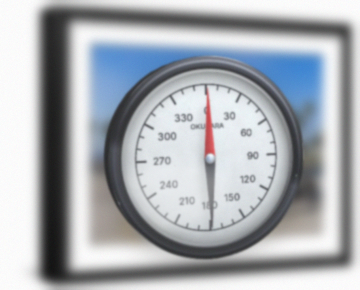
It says 0 °
